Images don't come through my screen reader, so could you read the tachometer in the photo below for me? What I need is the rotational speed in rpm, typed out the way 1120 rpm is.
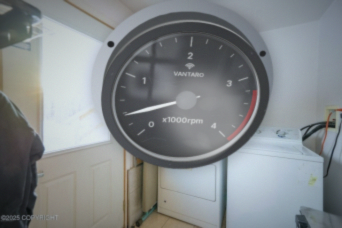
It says 400 rpm
